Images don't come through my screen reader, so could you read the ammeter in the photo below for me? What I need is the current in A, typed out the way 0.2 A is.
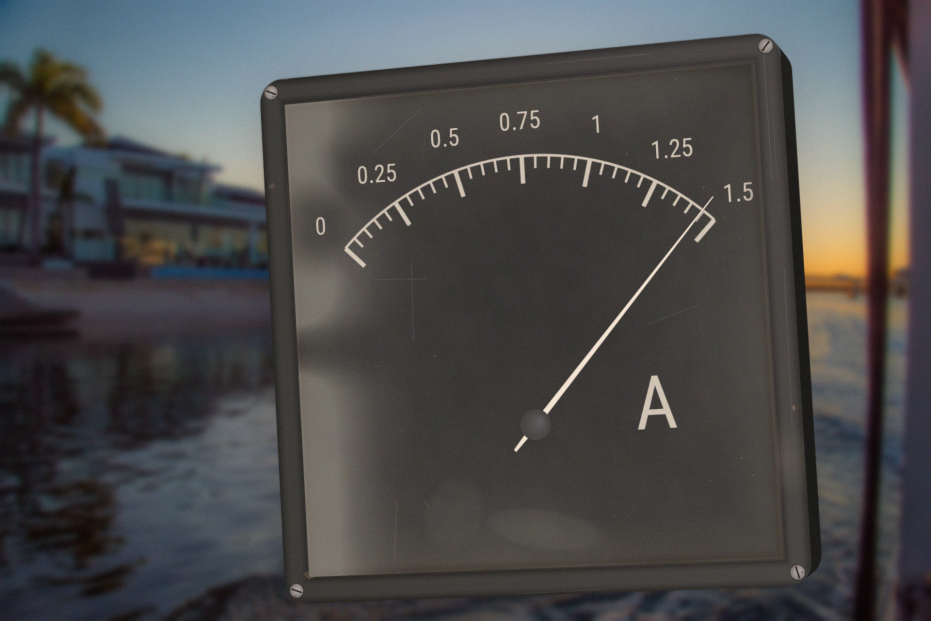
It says 1.45 A
